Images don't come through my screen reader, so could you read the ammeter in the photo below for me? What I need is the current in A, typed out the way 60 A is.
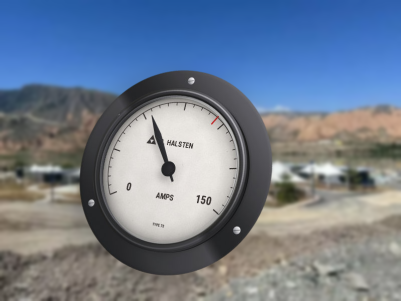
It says 55 A
